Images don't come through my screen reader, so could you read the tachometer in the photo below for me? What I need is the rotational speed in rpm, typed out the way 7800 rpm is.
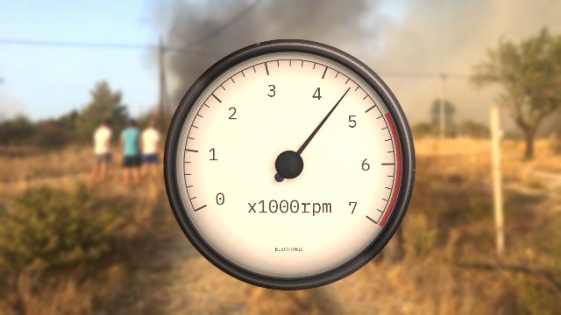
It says 4500 rpm
